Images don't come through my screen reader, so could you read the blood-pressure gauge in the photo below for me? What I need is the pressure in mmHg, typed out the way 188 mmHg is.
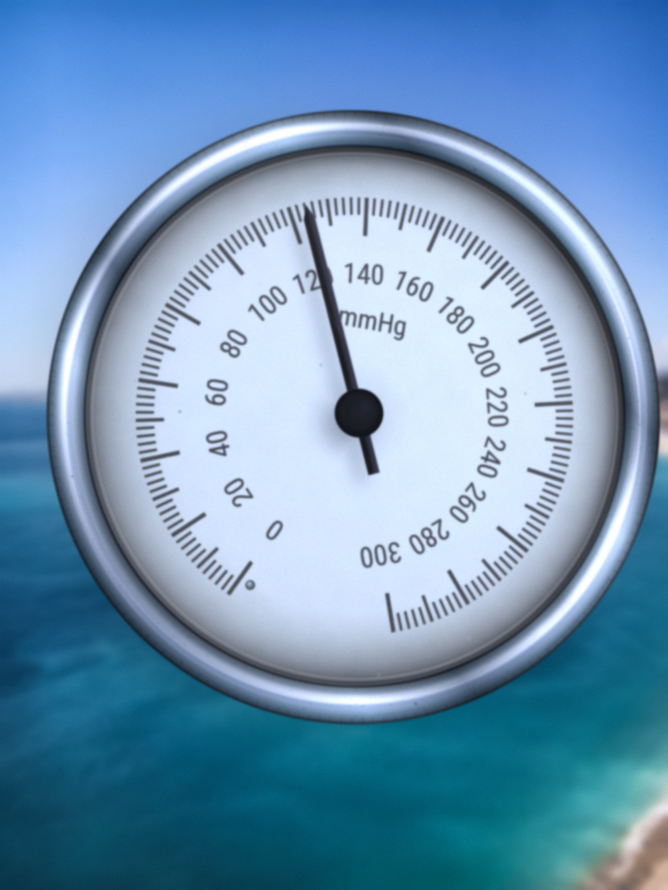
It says 124 mmHg
